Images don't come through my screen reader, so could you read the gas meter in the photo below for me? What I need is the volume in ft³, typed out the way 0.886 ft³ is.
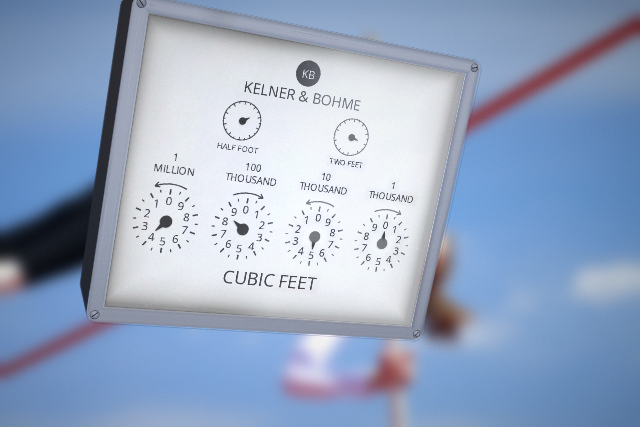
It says 385000 ft³
